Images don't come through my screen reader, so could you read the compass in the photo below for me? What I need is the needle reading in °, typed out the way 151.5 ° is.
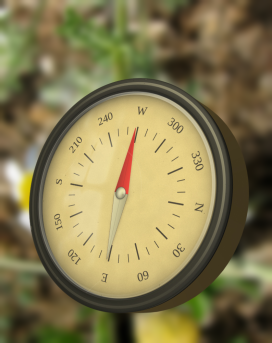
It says 270 °
